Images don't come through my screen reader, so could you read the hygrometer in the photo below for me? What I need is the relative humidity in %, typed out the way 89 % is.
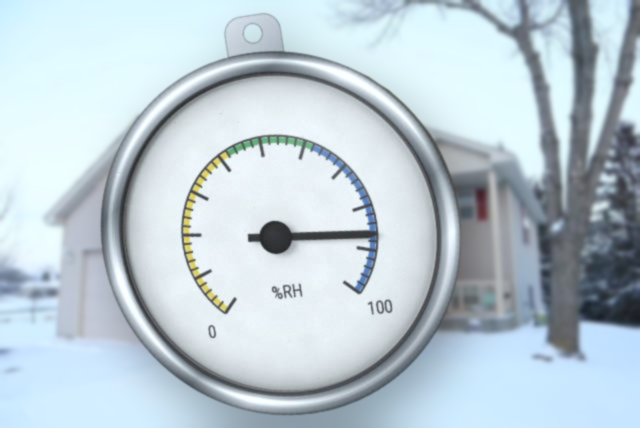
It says 86 %
